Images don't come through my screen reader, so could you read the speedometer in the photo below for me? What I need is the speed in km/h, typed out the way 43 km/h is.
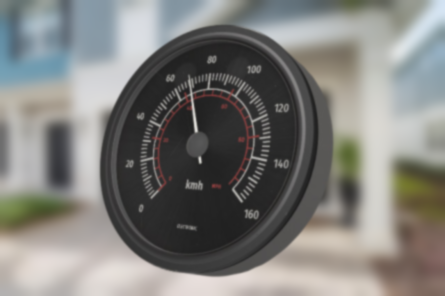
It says 70 km/h
